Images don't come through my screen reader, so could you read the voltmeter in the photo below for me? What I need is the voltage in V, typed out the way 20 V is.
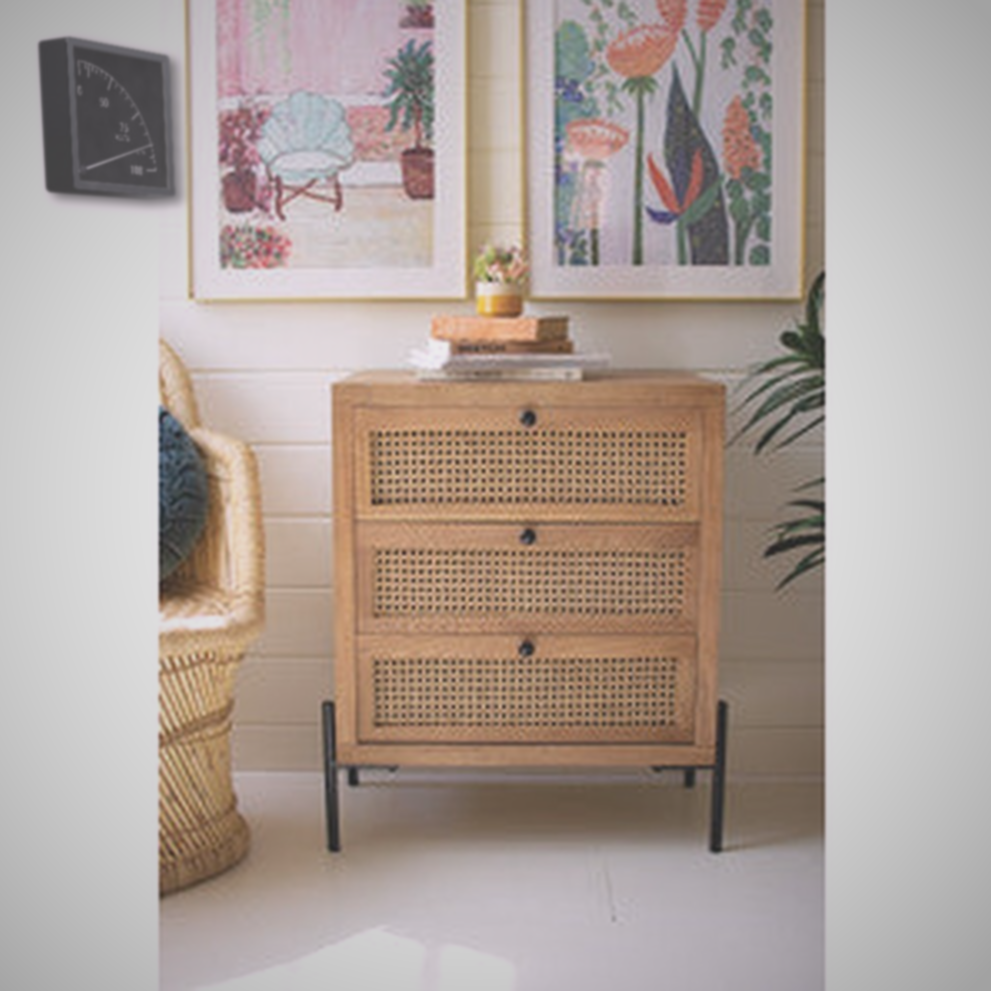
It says 90 V
